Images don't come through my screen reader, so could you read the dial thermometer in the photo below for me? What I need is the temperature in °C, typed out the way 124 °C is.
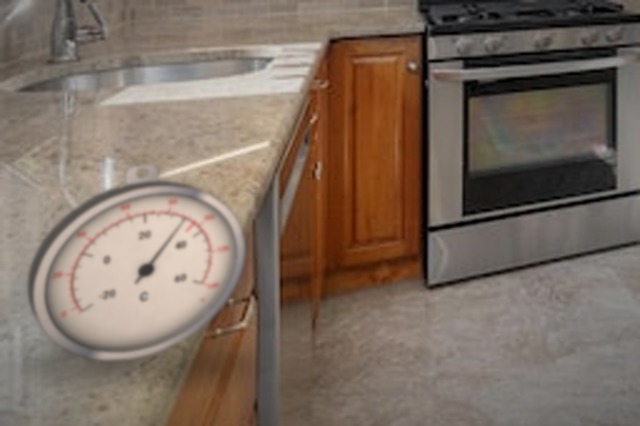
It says 32 °C
